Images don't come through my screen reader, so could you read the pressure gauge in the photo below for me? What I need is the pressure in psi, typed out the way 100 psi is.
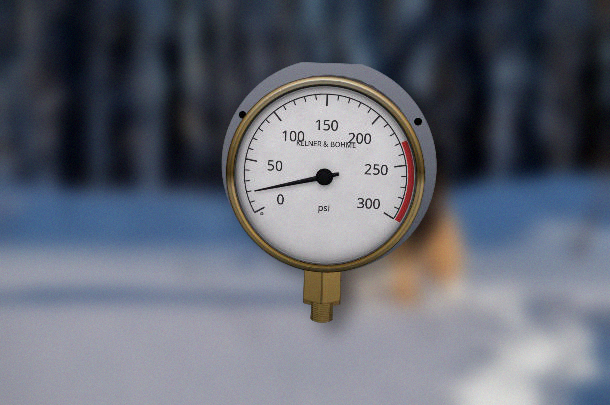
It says 20 psi
